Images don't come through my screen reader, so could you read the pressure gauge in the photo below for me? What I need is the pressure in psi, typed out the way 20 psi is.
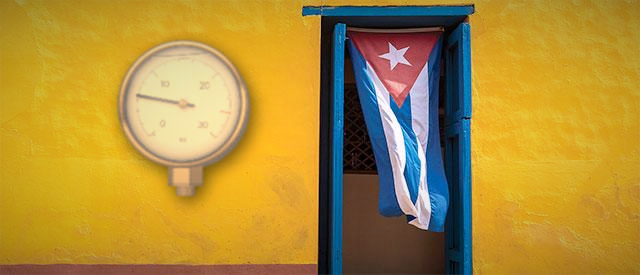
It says 6 psi
